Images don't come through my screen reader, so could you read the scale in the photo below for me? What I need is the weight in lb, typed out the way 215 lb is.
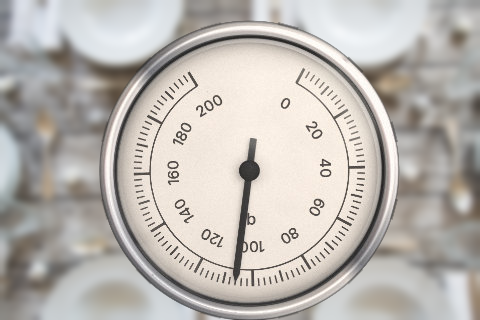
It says 106 lb
